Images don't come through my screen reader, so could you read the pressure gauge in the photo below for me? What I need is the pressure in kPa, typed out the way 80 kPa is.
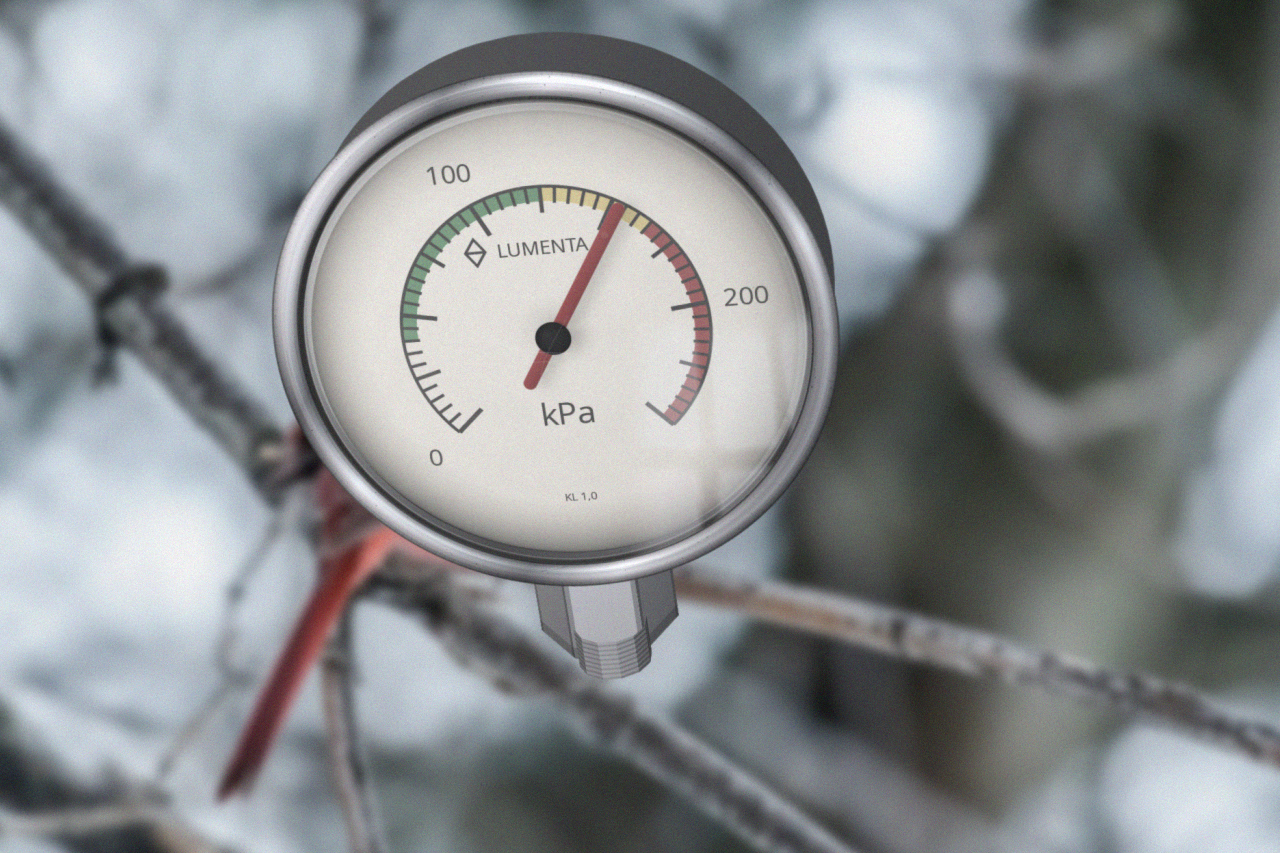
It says 152.5 kPa
